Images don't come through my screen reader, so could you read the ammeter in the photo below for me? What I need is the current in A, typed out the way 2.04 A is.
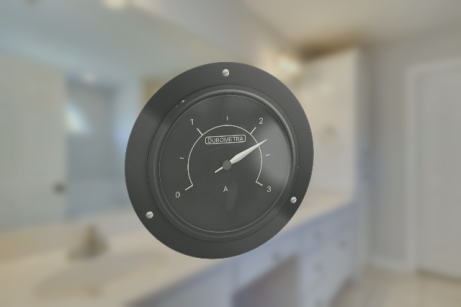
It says 2.25 A
